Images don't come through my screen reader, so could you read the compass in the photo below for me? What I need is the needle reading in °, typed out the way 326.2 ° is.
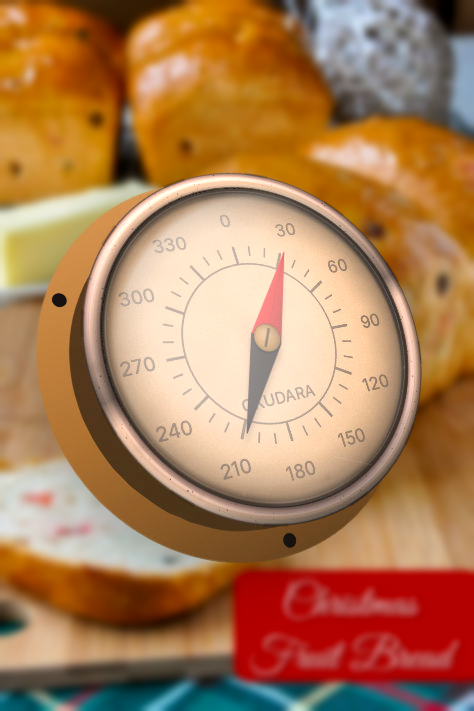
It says 30 °
